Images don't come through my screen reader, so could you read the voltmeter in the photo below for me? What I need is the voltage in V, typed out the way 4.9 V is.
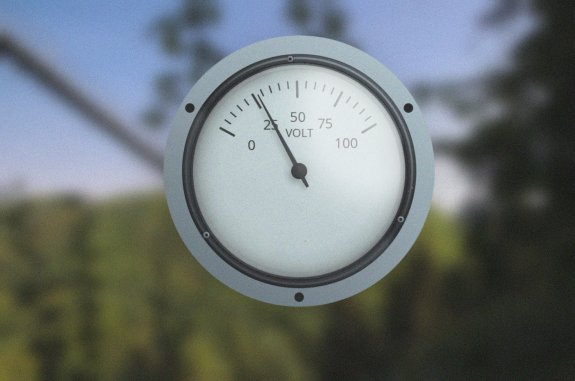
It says 27.5 V
